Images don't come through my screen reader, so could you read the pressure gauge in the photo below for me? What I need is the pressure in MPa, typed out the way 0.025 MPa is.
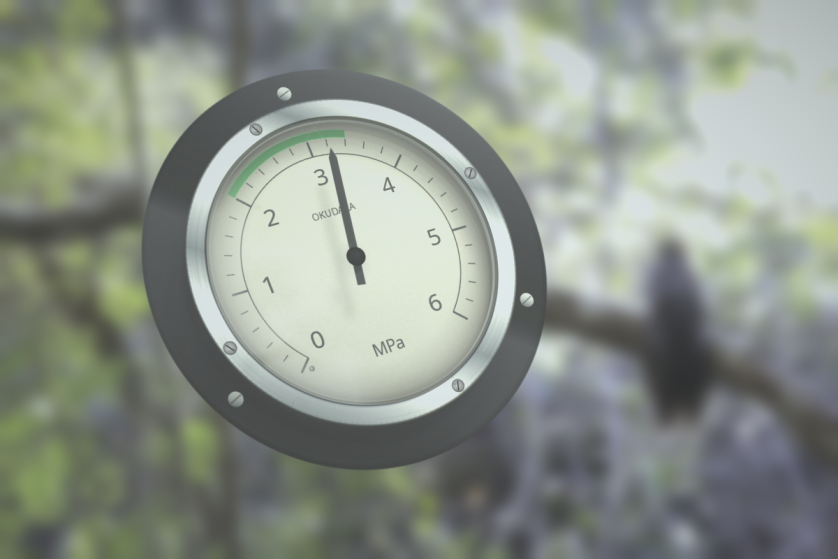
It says 3.2 MPa
